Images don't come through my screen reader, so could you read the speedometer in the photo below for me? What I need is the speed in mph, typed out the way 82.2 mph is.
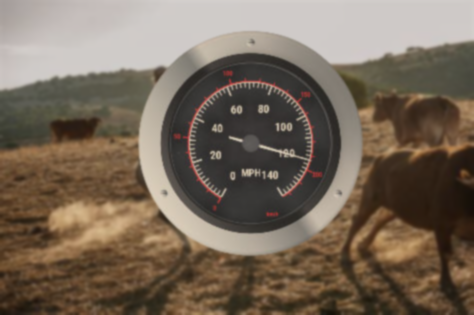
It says 120 mph
